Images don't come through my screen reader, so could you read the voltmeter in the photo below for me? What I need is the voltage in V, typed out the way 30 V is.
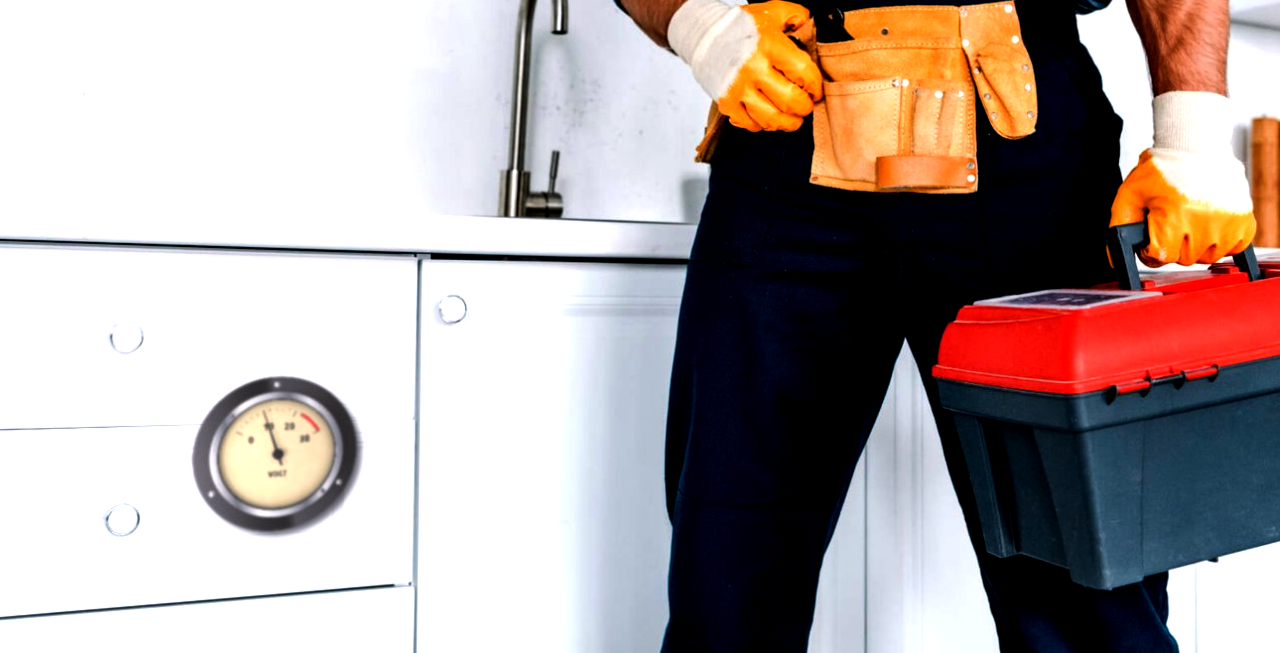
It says 10 V
